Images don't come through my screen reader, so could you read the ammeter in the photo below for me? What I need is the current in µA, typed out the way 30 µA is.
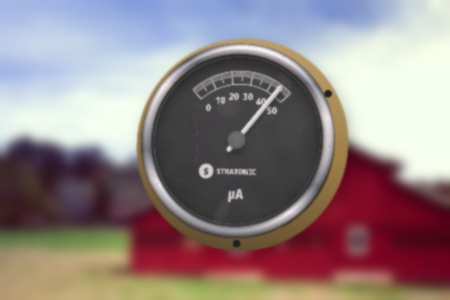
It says 45 µA
